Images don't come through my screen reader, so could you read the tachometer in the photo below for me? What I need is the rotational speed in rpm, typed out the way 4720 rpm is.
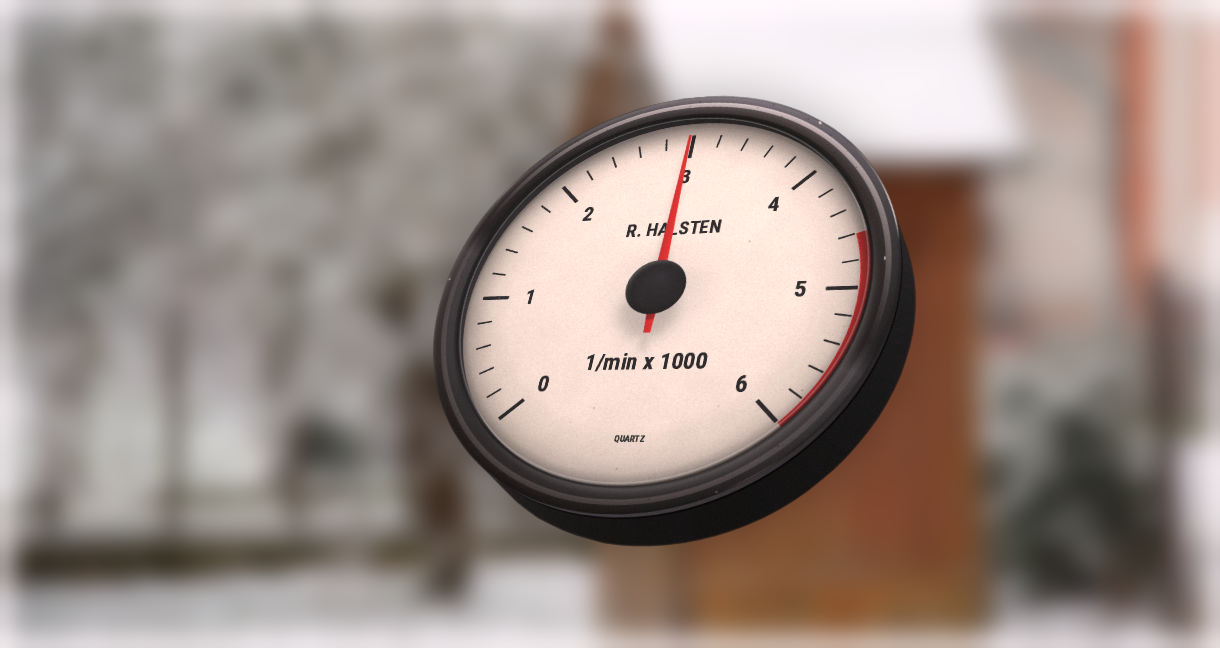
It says 3000 rpm
